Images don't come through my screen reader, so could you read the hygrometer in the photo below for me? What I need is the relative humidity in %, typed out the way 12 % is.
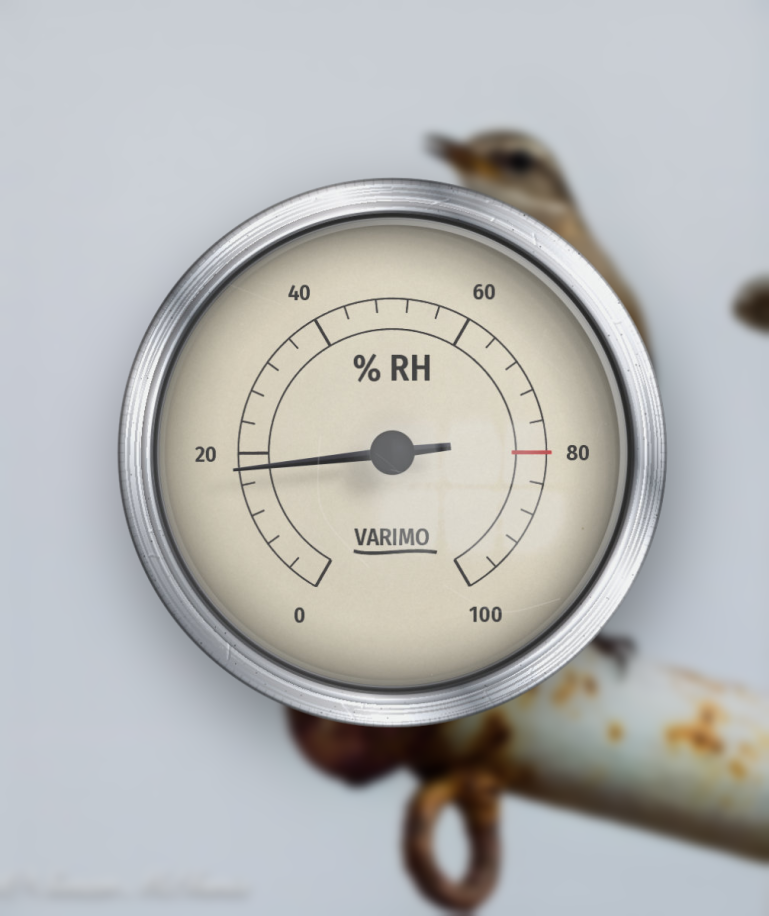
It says 18 %
